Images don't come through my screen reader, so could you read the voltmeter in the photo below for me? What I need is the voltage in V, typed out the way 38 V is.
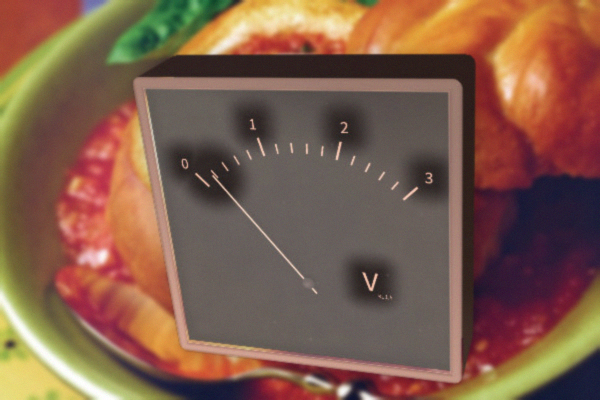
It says 0.2 V
